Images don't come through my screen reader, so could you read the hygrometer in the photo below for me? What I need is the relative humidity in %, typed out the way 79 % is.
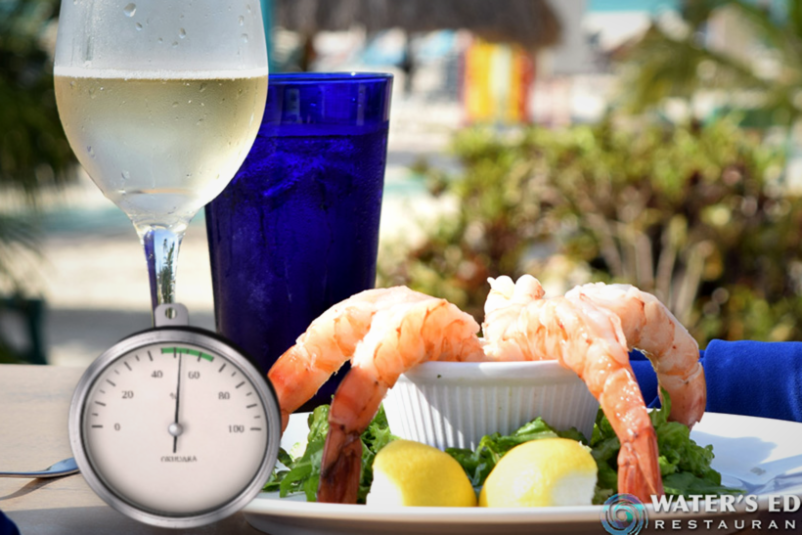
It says 52.5 %
